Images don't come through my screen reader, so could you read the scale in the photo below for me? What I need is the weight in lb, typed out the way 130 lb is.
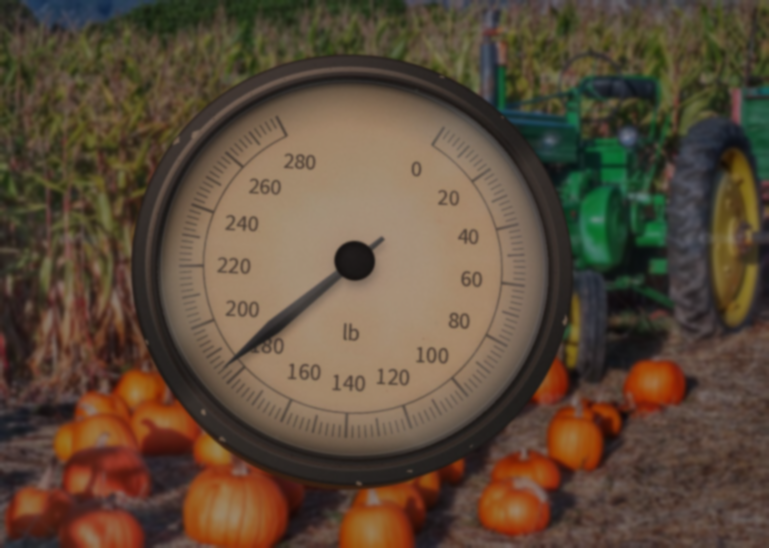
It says 184 lb
